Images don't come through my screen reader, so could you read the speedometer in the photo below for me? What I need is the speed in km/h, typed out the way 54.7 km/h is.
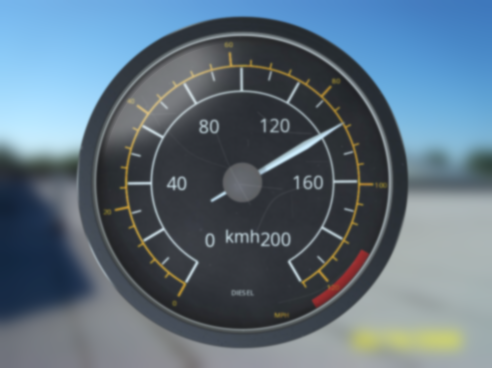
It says 140 km/h
